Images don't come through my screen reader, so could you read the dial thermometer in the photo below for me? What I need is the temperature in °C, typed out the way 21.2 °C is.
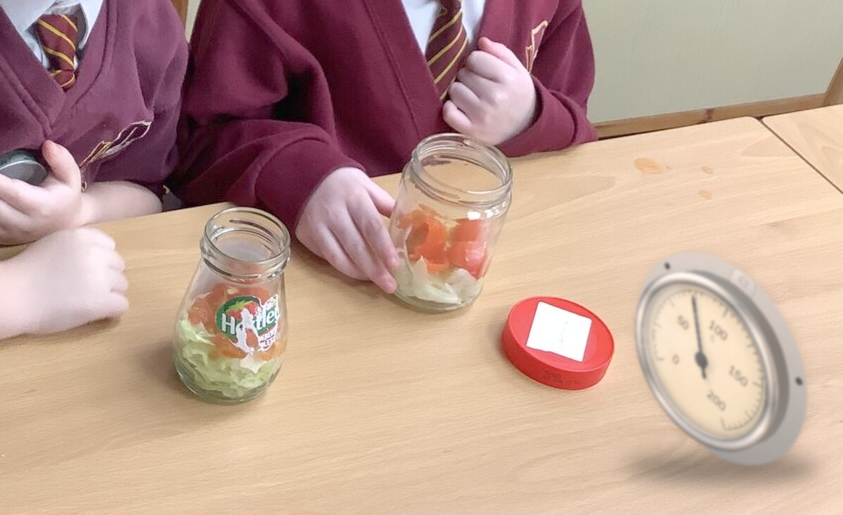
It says 75 °C
